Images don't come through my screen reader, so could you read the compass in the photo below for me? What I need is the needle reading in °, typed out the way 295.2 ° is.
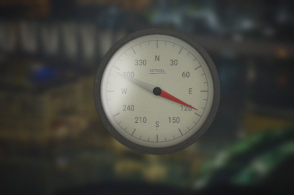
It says 115 °
